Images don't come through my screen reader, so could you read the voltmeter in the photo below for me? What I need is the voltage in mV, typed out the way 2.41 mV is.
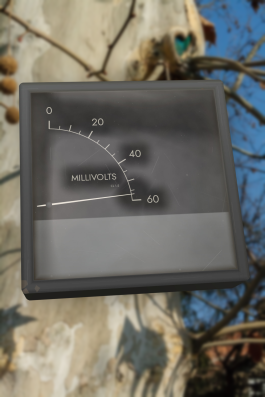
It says 57.5 mV
